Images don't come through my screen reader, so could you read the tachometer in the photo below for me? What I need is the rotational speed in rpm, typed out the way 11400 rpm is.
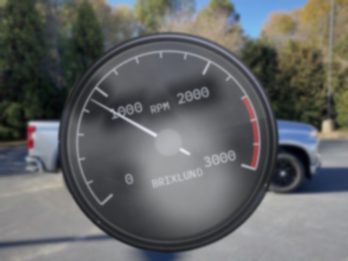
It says 900 rpm
